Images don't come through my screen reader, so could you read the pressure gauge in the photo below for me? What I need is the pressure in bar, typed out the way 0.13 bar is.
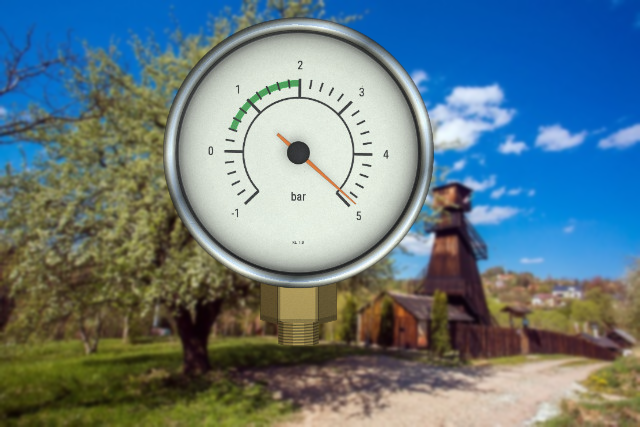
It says 4.9 bar
